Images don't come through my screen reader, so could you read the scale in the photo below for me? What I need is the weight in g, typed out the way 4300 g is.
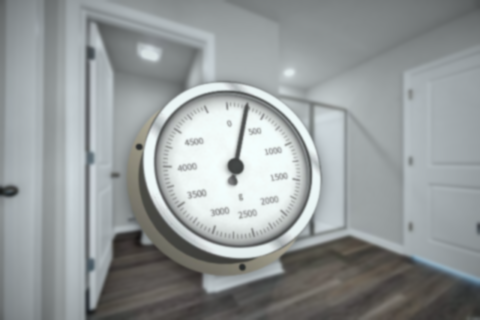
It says 250 g
